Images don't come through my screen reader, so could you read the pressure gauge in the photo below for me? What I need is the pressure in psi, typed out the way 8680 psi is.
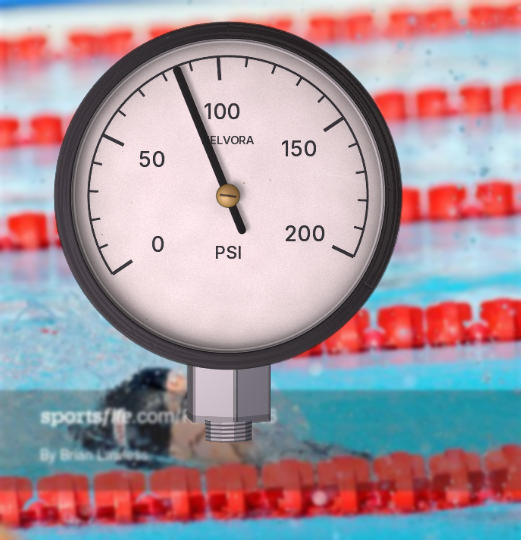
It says 85 psi
